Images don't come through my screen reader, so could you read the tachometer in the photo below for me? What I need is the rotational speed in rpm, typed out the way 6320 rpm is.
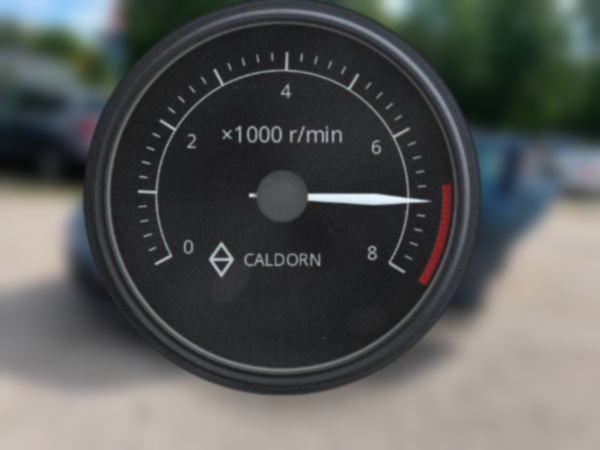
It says 7000 rpm
